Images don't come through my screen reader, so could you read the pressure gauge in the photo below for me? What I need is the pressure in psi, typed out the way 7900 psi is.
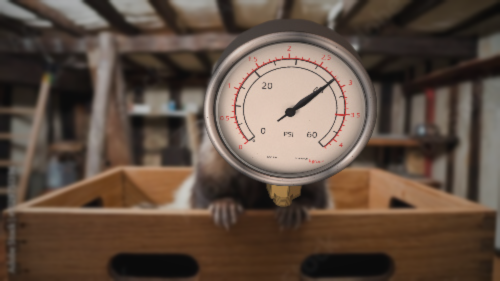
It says 40 psi
